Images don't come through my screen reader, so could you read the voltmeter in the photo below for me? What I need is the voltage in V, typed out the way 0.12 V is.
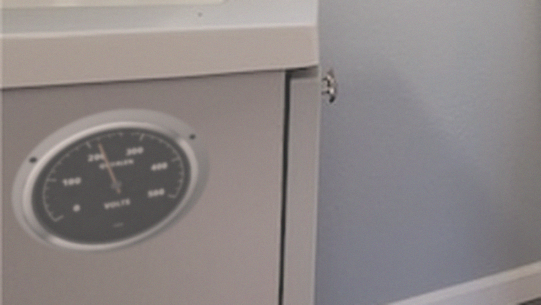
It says 220 V
